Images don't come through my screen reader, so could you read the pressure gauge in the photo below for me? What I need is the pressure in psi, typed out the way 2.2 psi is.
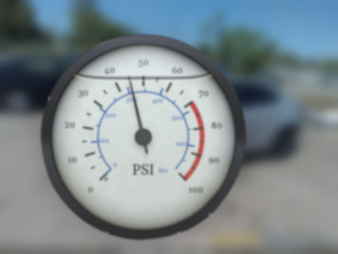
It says 45 psi
